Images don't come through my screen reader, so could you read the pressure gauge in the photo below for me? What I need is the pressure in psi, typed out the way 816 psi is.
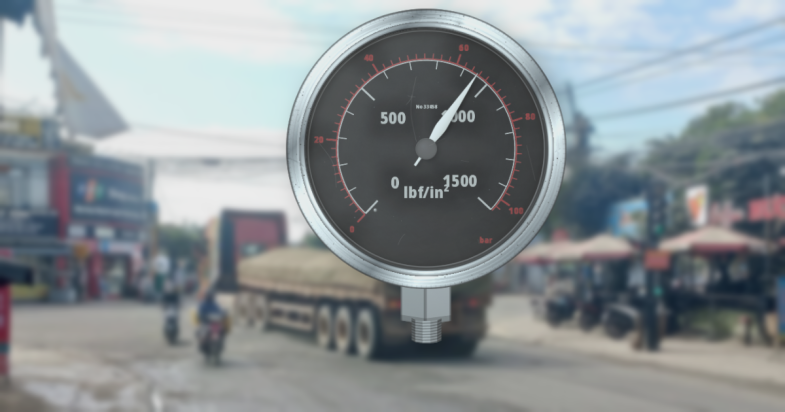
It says 950 psi
